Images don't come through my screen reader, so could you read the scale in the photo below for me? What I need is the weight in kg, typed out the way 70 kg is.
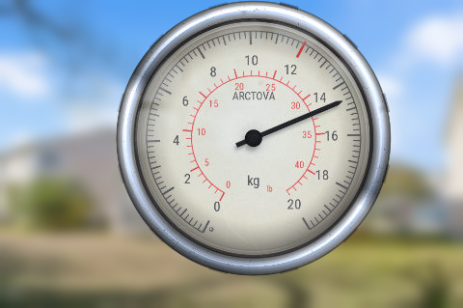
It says 14.6 kg
